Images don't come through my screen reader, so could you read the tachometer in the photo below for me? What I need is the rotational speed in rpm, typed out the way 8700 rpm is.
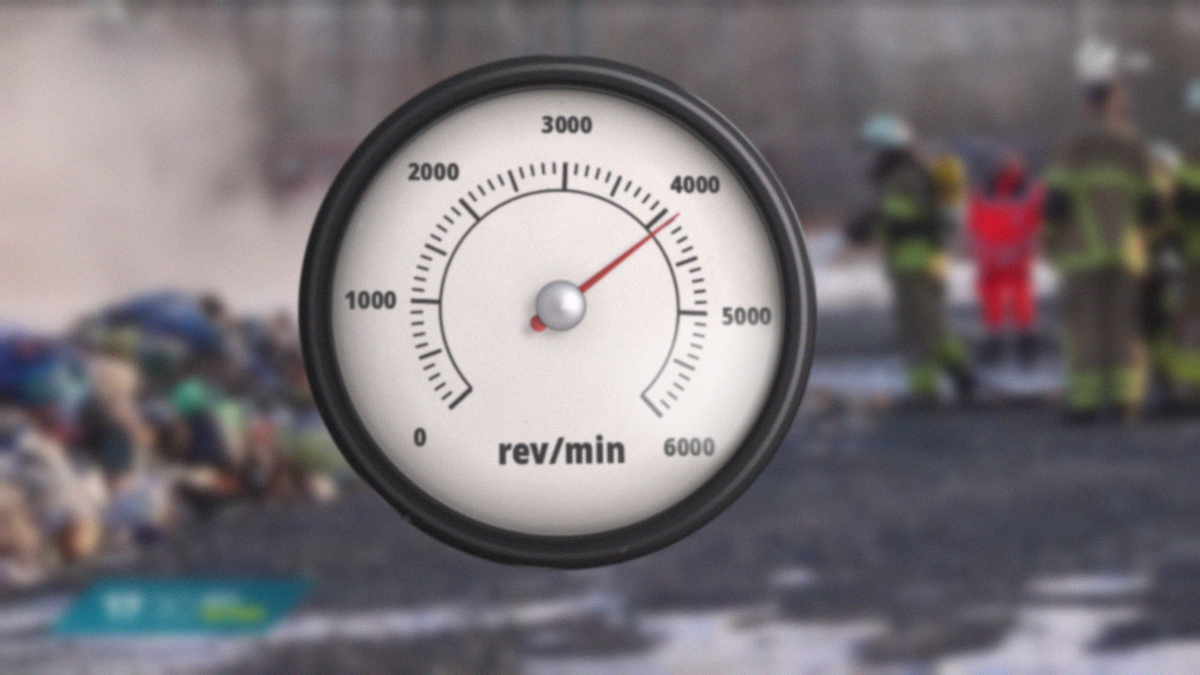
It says 4100 rpm
